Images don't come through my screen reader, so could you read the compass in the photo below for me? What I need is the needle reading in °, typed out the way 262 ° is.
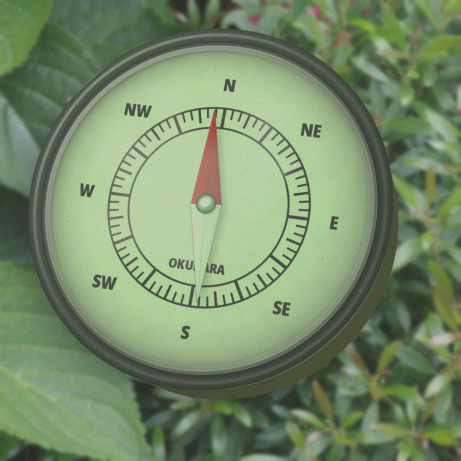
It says 355 °
